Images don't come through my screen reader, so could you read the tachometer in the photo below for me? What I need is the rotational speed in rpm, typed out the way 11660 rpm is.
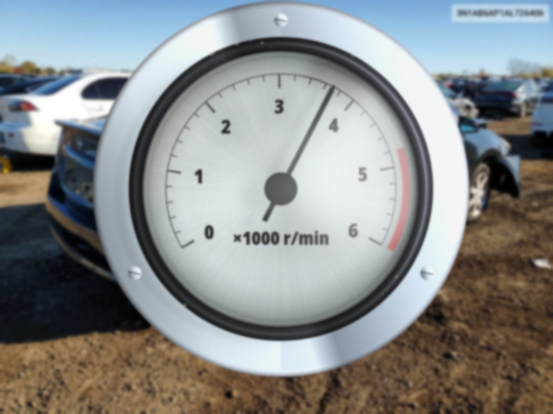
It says 3700 rpm
